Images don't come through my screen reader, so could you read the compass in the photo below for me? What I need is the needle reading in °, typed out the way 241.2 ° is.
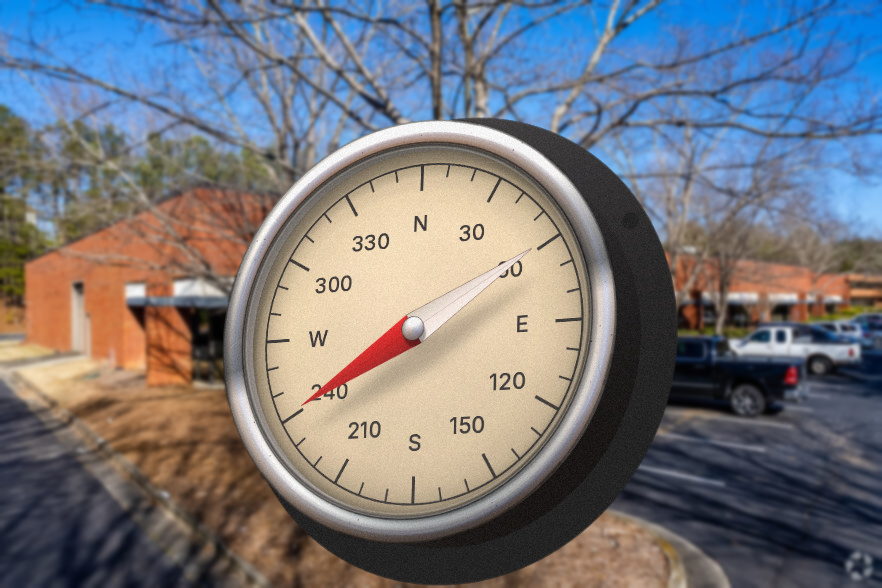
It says 240 °
